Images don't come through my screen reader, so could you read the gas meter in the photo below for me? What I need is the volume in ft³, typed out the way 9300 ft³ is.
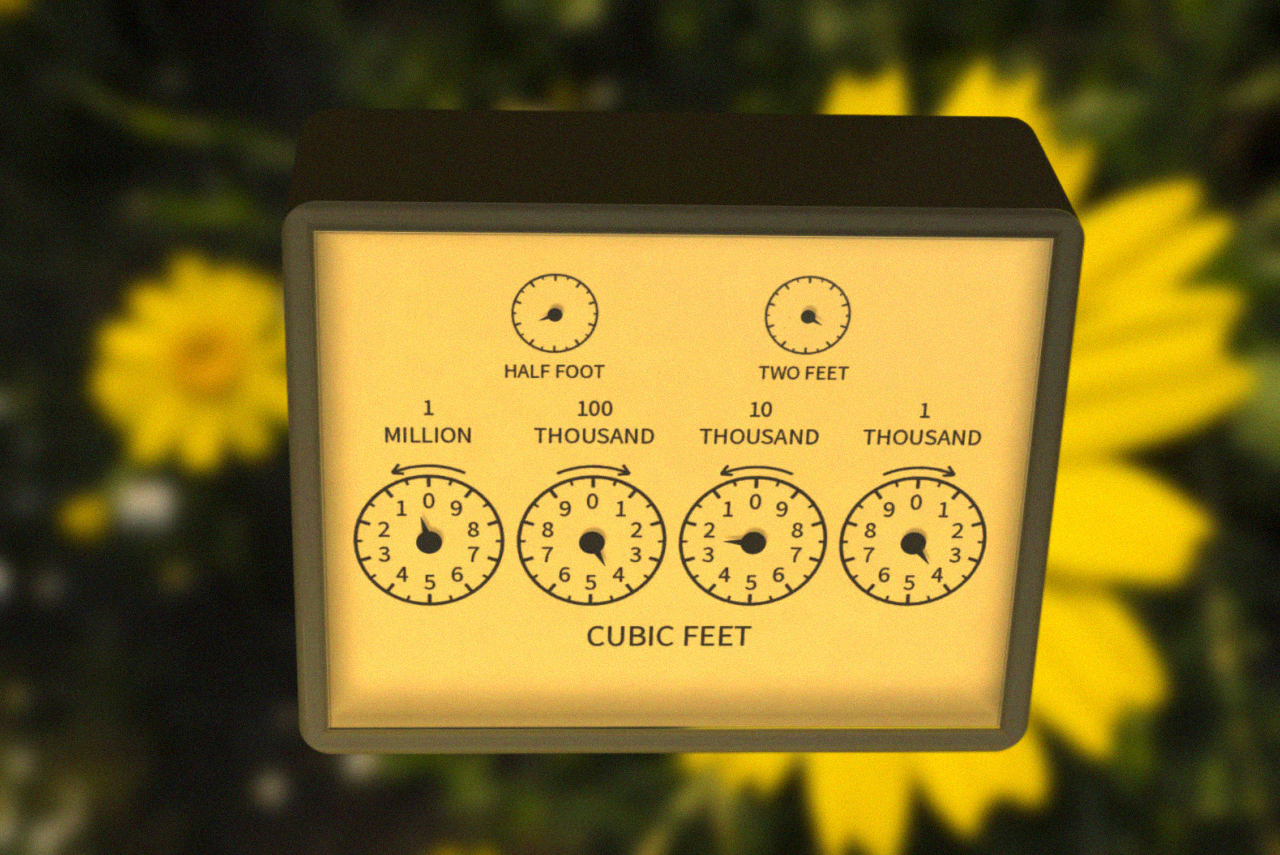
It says 42400 ft³
